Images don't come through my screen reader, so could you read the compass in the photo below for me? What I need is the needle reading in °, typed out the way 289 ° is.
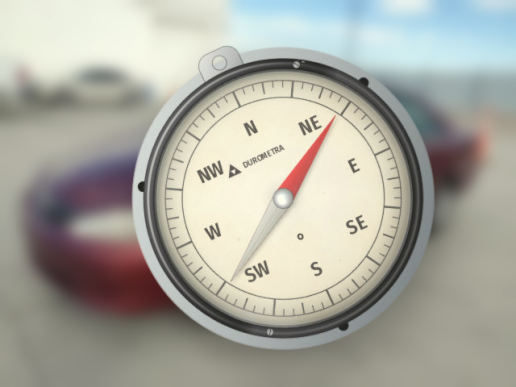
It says 57.5 °
